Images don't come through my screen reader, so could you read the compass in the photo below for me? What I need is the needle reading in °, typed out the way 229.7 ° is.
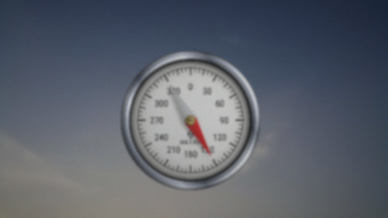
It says 150 °
